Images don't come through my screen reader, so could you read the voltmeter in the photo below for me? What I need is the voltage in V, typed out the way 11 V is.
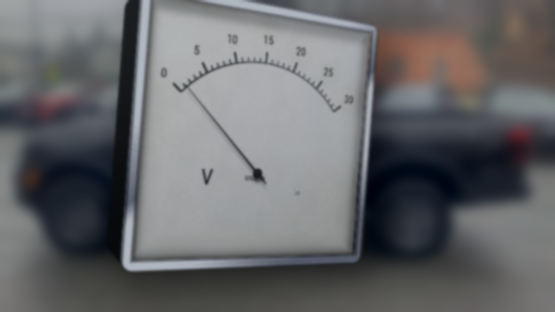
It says 1 V
